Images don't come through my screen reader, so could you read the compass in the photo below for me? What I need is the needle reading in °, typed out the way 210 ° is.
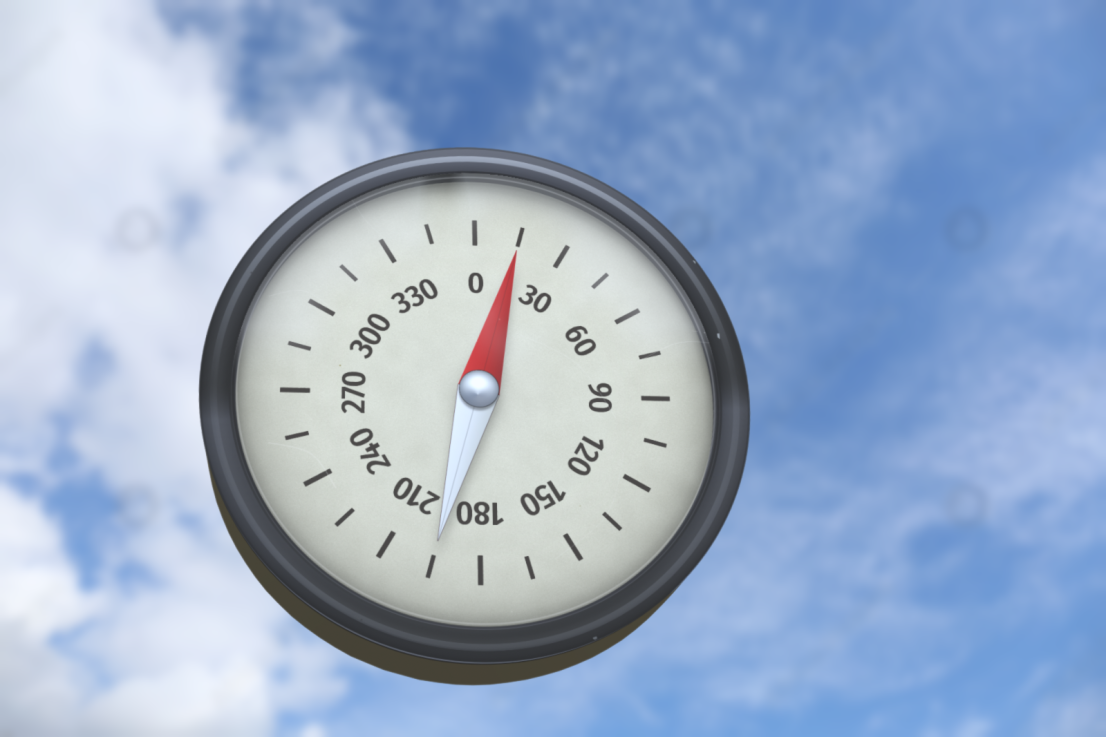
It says 15 °
